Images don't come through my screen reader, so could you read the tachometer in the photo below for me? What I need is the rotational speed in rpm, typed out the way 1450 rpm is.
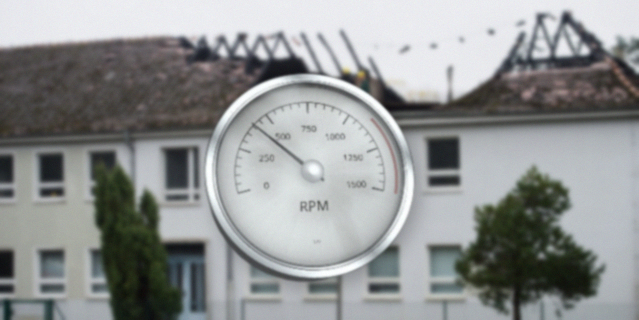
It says 400 rpm
